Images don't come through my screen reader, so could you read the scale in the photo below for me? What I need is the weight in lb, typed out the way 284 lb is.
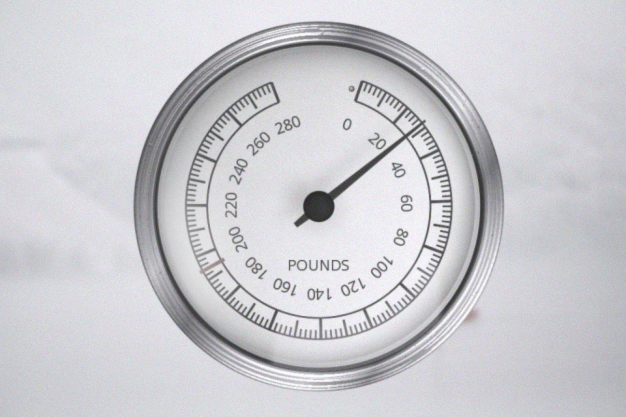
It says 28 lb
